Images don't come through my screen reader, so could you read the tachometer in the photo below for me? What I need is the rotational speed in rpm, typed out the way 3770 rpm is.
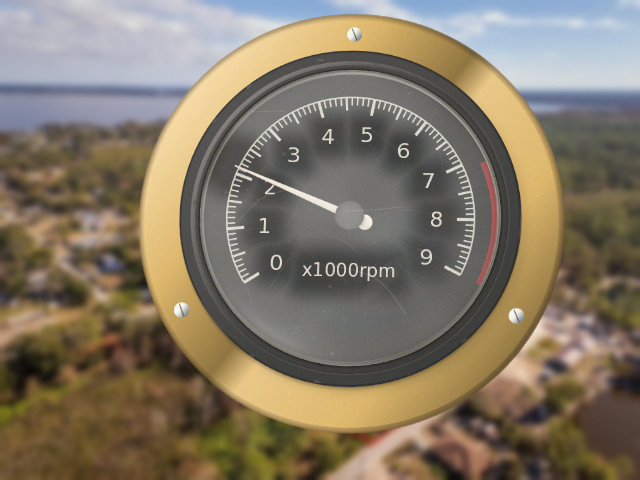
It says 2100 rpm
